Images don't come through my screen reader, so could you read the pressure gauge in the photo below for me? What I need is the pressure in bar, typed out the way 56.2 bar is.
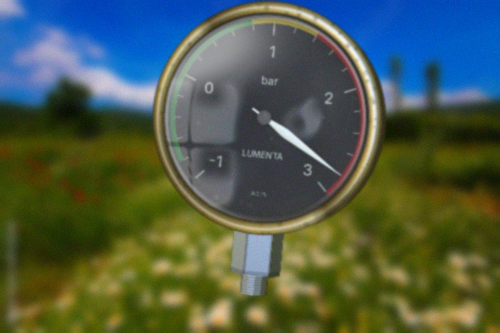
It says 2.8 bar
